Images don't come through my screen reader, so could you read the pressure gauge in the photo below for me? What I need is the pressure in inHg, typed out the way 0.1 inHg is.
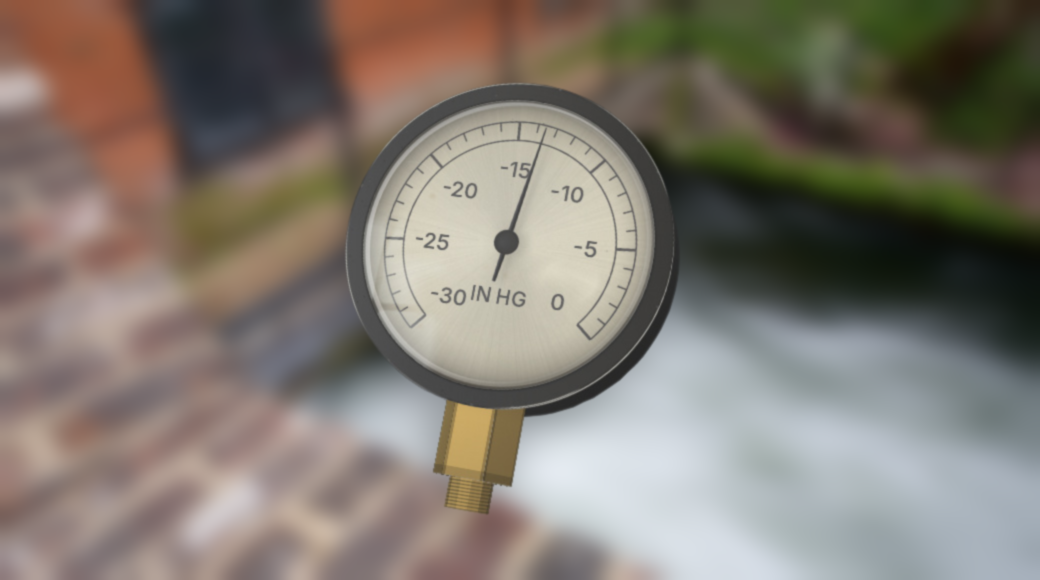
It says -13.5 inHg
